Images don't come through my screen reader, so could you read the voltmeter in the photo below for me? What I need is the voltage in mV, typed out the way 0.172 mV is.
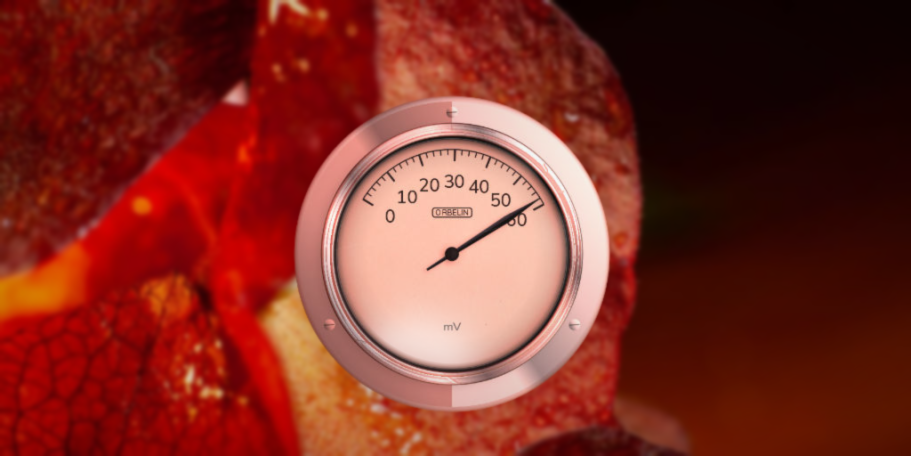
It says 58 mV
